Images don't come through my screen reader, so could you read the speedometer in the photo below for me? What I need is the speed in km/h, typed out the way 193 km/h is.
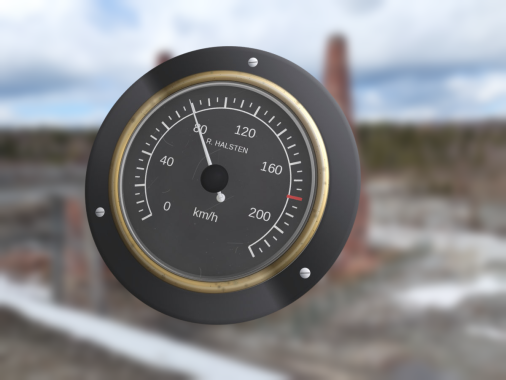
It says 80 km/h
